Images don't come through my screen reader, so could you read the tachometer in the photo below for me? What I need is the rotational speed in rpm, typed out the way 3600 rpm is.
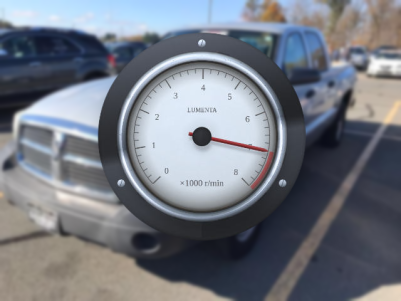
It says 7000 rpm
